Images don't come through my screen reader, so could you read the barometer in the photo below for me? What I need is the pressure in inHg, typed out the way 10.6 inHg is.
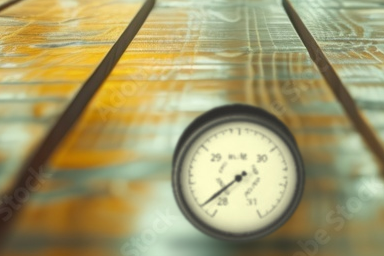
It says 28.2 inHg
